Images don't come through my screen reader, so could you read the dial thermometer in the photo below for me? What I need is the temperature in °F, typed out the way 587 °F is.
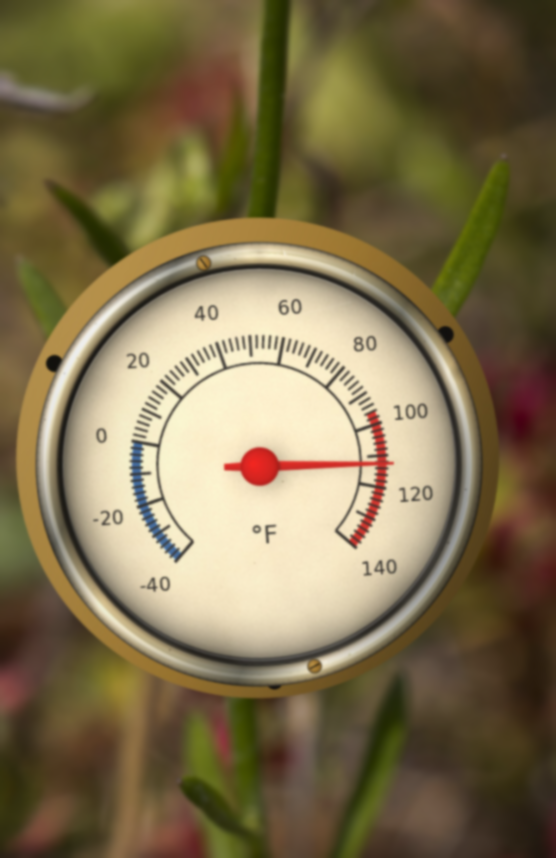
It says 112 °F
